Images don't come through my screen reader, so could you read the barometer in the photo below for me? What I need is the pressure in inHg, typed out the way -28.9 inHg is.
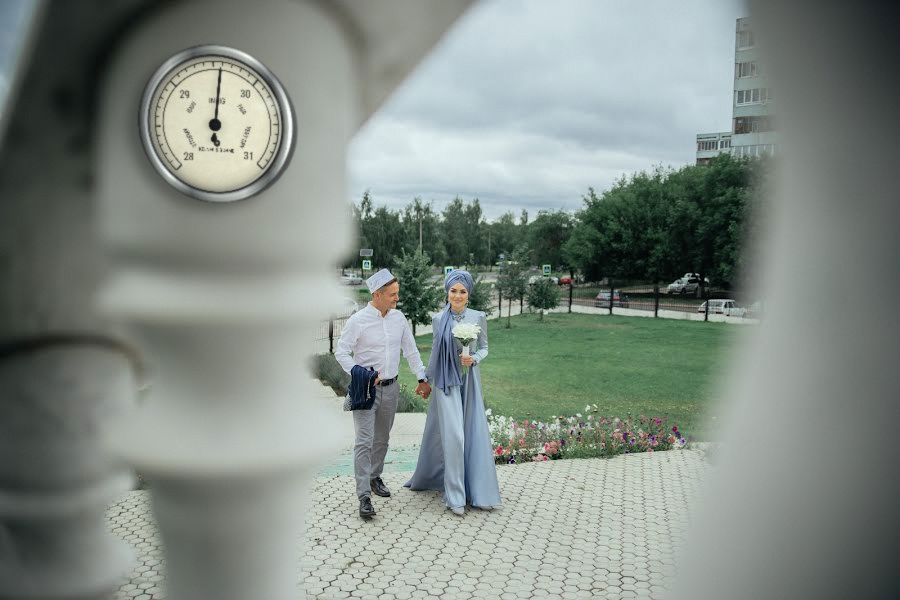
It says 29.6 inHg
